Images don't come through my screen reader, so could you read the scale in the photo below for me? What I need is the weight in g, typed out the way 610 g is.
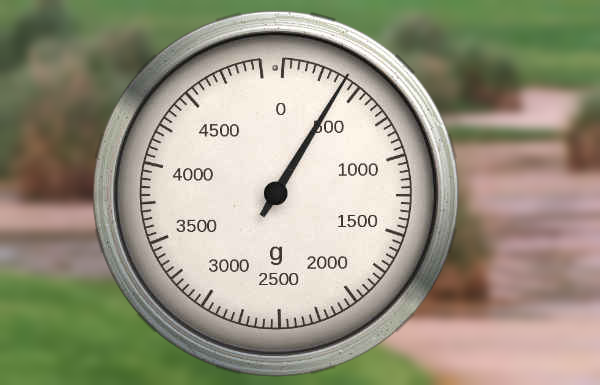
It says 400 g
